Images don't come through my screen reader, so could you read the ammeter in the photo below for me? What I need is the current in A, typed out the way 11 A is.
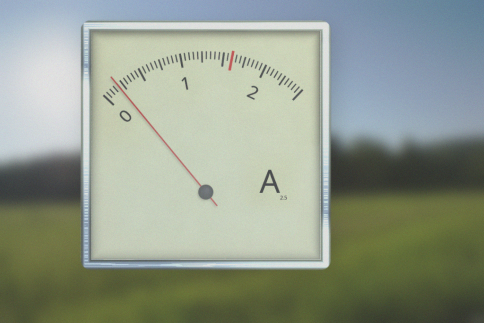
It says 0.2 A
